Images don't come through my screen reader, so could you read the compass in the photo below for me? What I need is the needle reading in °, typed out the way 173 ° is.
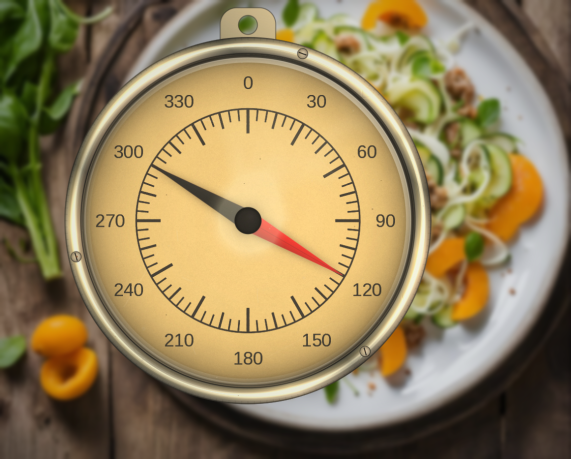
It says 120 °
